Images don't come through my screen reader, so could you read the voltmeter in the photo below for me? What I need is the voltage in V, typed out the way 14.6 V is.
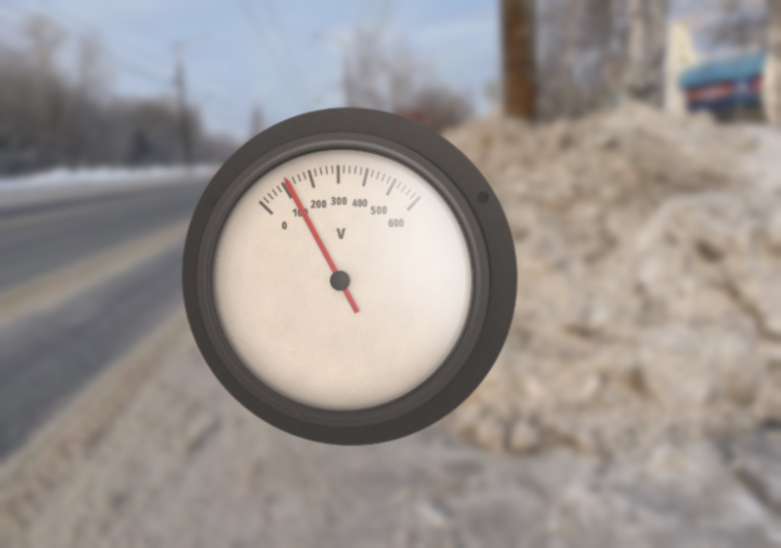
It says 120 V
